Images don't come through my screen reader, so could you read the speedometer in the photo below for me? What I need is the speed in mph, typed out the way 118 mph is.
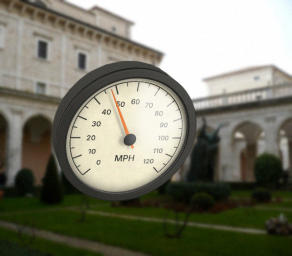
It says 47.5 mph
